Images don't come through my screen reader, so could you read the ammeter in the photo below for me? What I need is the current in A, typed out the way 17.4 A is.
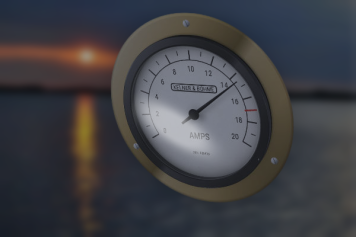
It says 14.5 A
